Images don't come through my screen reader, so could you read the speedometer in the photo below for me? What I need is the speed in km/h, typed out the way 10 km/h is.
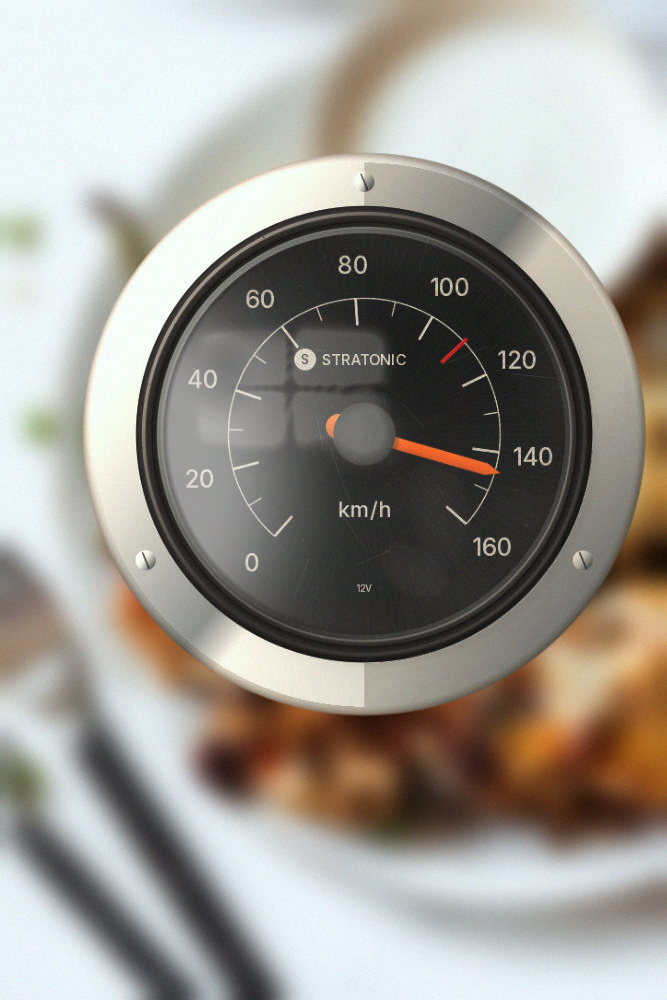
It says 145 km/h
